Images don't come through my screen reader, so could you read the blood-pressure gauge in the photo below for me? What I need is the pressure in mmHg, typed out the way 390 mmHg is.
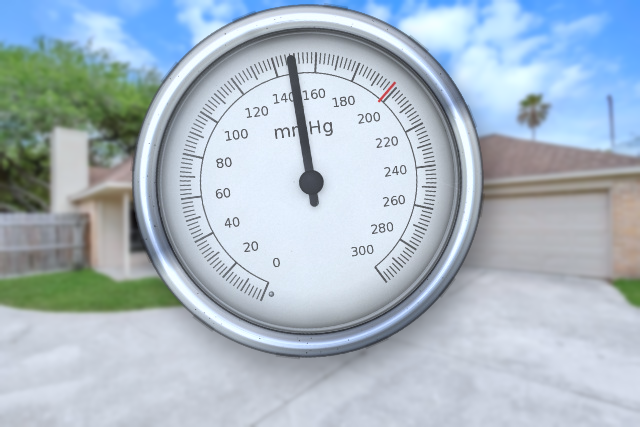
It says 148 mmHg
